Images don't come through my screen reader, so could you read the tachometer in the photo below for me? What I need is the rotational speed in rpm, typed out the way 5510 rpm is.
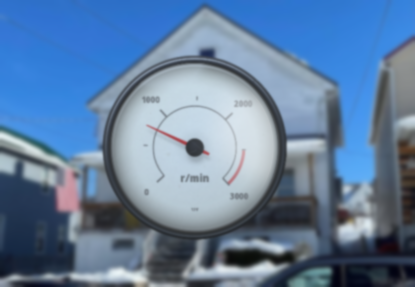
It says 750 rpm
